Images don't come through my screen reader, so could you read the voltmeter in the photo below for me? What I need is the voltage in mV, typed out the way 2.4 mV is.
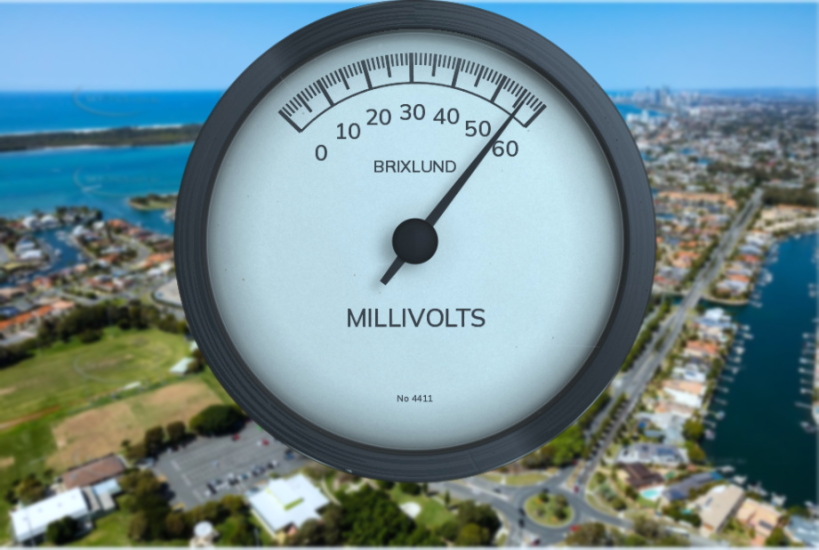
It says 56 mV
